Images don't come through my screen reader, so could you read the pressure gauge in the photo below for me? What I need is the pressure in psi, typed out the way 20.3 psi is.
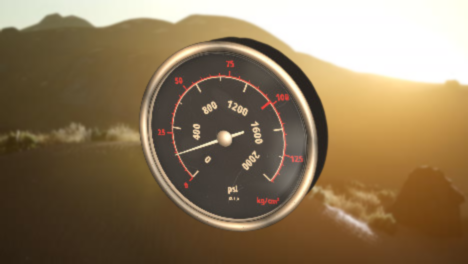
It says 200 psi
